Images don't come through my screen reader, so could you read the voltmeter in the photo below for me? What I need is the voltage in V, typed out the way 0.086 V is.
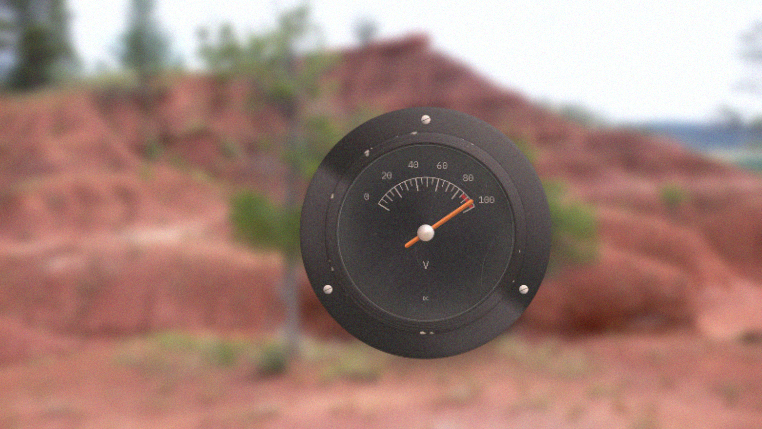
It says 95 V
